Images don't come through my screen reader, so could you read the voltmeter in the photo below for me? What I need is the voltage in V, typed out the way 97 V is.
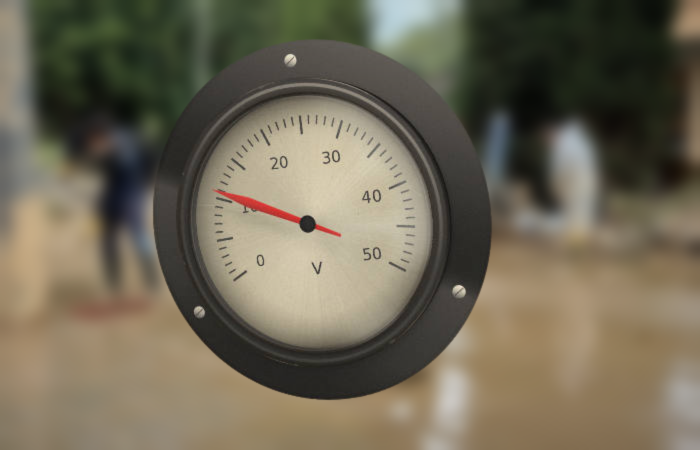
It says 11 V
